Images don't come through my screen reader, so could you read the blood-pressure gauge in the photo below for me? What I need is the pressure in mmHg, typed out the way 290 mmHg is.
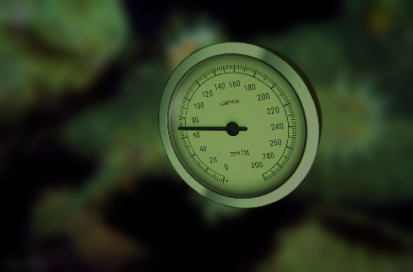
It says 70 mmHg
